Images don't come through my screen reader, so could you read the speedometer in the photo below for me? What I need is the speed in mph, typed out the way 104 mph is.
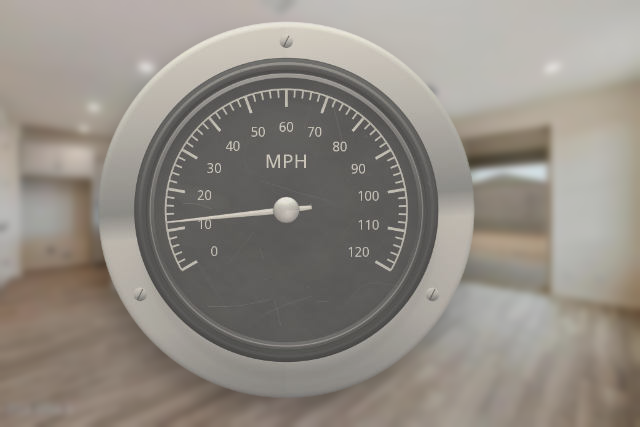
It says 12 mph
